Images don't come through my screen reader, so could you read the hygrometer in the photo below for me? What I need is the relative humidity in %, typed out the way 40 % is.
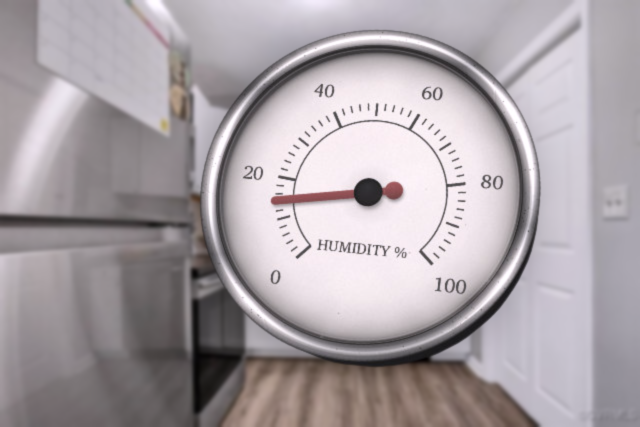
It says 14 %
